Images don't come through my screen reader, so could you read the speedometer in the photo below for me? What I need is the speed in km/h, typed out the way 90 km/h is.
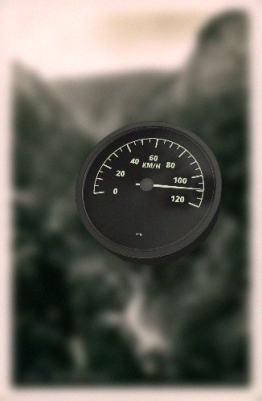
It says 110 km/h
